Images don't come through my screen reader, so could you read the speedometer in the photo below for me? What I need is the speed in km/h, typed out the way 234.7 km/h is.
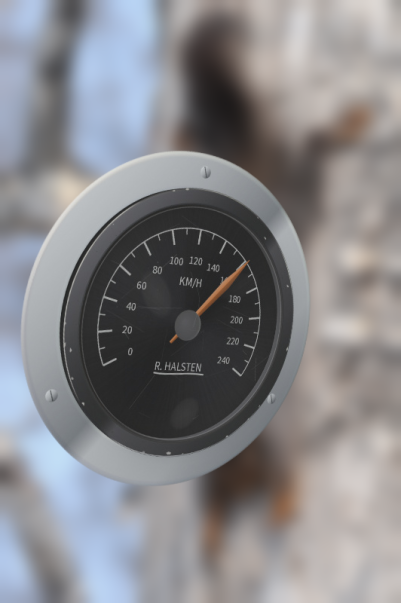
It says 160 km/h
